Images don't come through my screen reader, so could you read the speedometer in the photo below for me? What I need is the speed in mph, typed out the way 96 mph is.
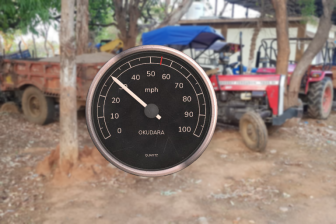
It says 30 mph
